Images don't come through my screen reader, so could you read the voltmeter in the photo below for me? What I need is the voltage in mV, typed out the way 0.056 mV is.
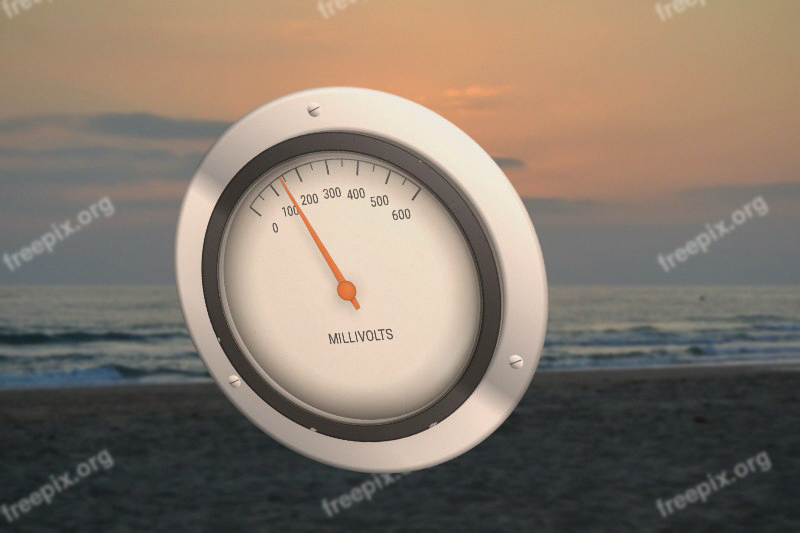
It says 150 mV
